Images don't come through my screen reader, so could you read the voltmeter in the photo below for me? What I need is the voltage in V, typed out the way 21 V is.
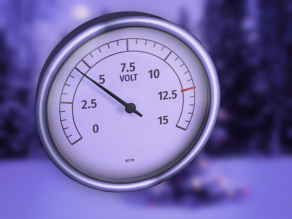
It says 4.5 V
